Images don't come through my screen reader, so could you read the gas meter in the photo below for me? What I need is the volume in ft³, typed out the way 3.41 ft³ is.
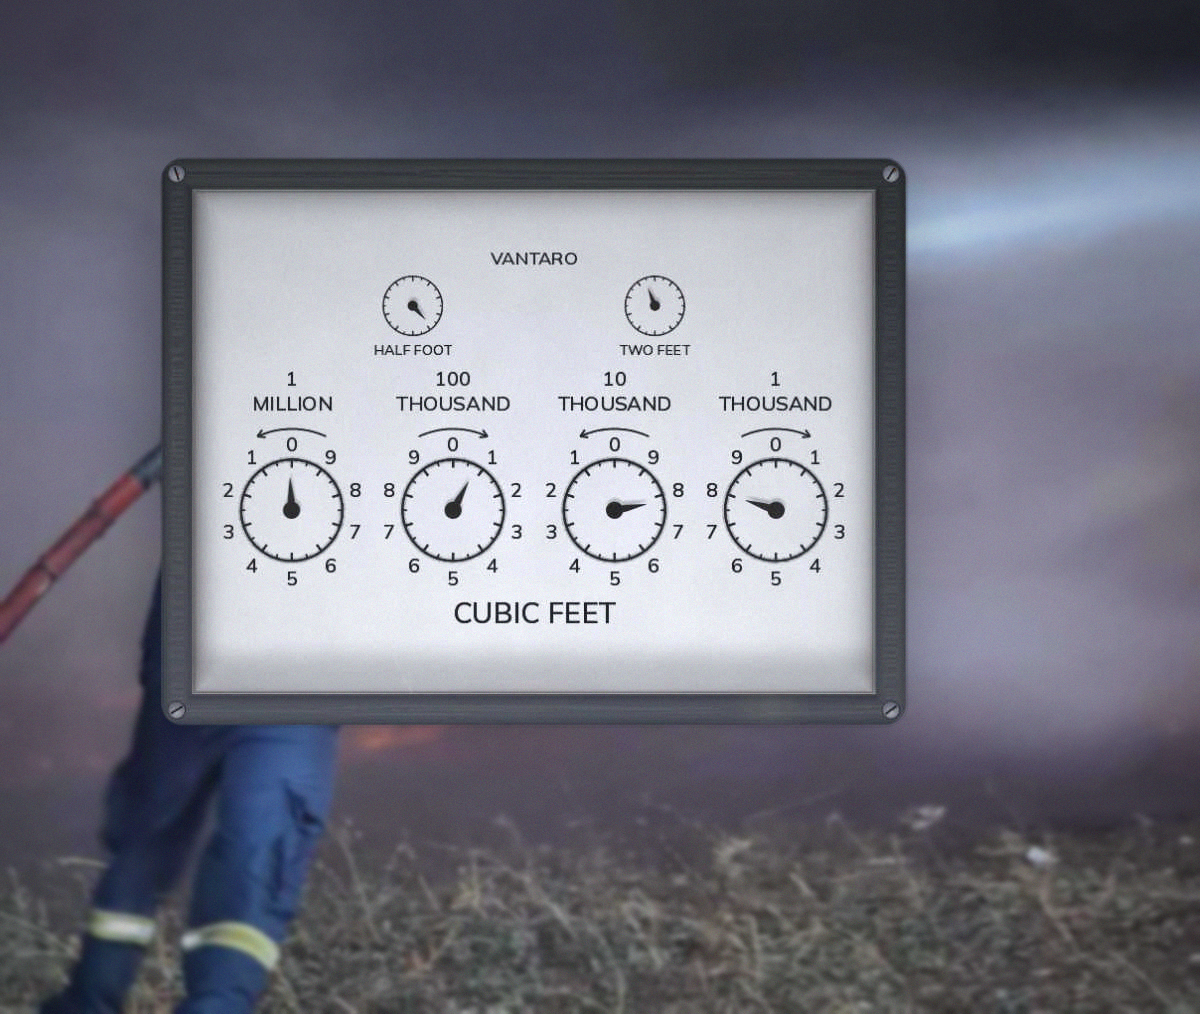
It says 7800 ft³
